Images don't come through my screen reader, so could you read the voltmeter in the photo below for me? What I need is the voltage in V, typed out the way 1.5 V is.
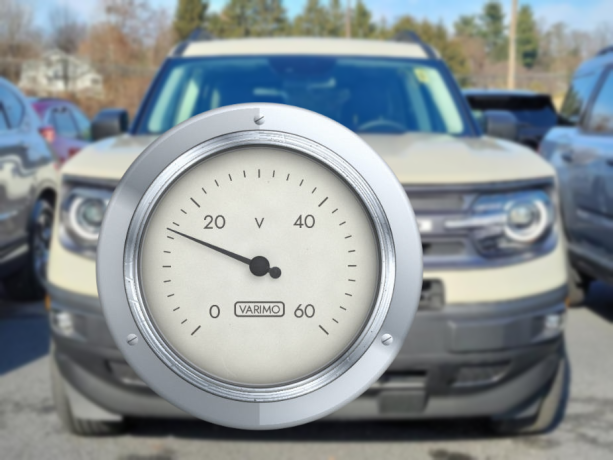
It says 15 V
